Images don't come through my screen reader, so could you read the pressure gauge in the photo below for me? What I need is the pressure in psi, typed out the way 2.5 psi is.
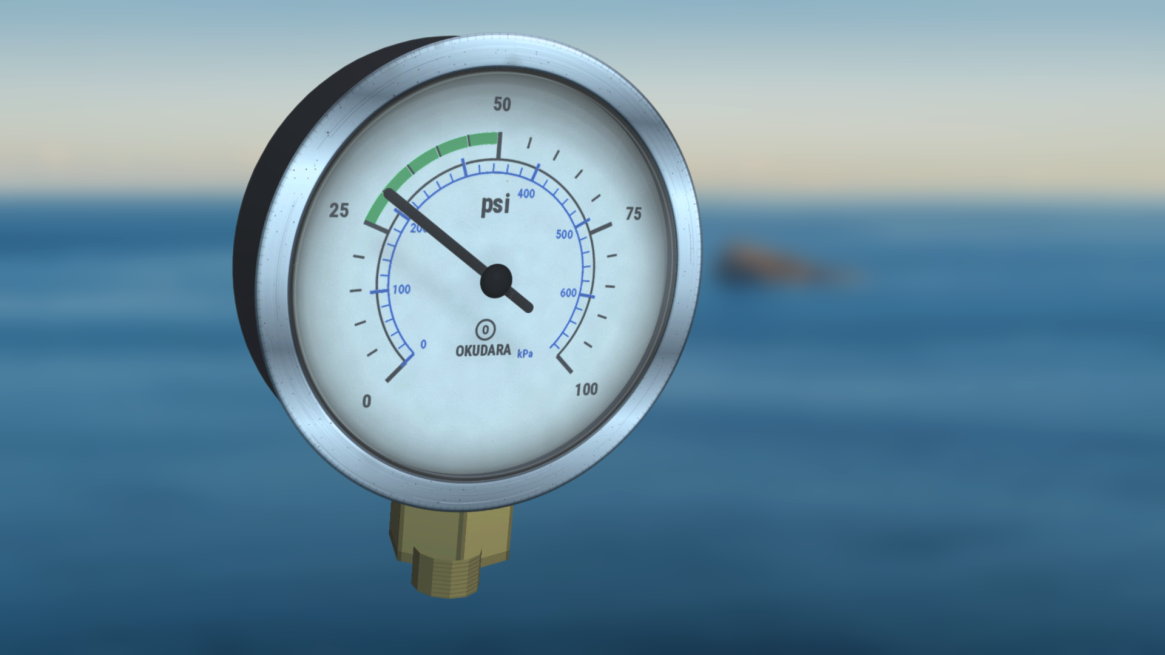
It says 30 psi
